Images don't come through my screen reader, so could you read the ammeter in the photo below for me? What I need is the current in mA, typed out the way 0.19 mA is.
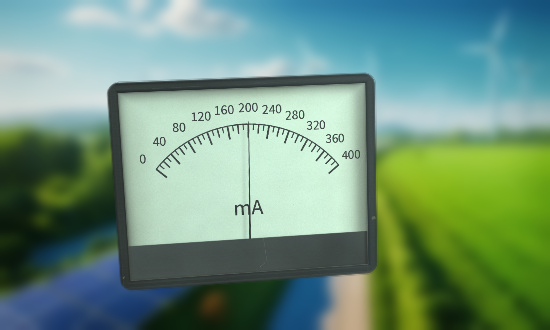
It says 200 mA
